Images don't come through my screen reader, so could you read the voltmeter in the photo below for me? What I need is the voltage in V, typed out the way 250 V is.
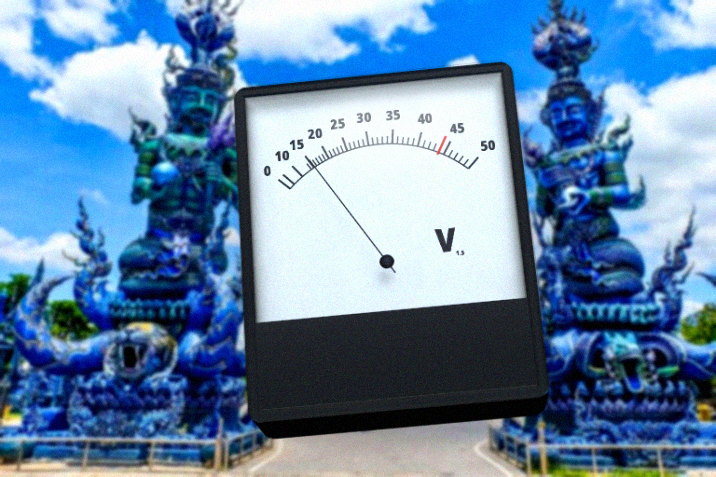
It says 15 V
